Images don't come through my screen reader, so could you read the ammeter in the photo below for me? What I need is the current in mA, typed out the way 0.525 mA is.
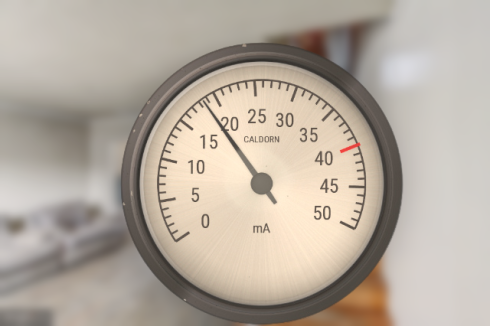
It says 18.5 mA
